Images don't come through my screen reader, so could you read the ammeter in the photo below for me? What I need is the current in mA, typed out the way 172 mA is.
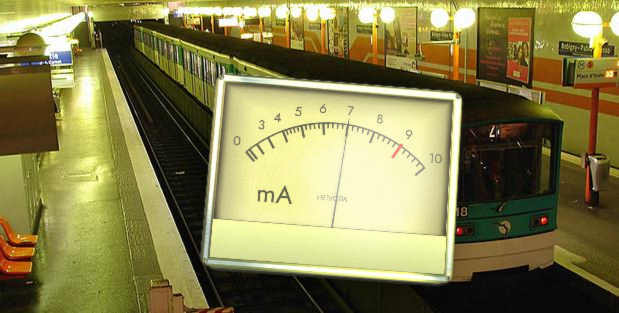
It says 7 mA
